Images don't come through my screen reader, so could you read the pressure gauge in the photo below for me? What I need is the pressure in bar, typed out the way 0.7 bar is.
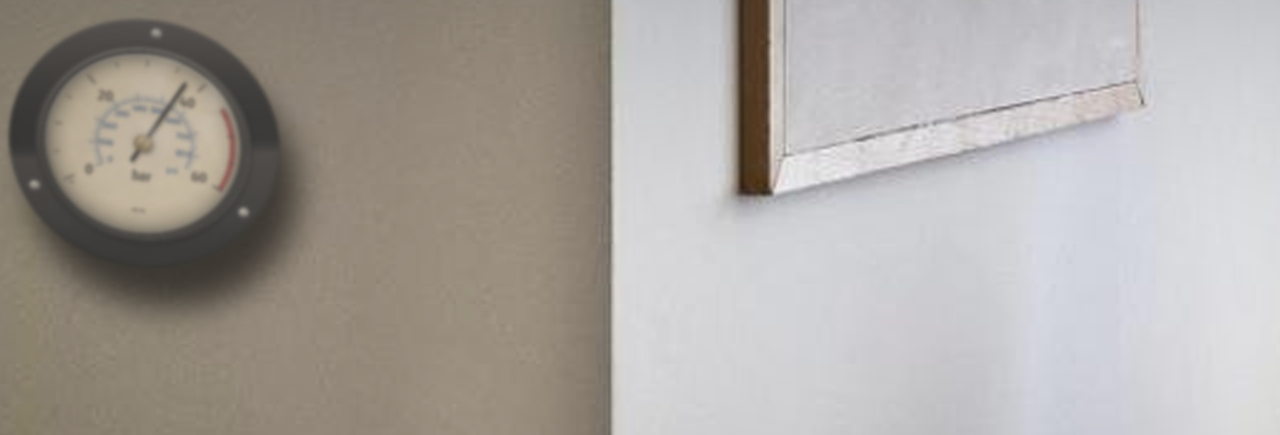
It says 37.5 bar
